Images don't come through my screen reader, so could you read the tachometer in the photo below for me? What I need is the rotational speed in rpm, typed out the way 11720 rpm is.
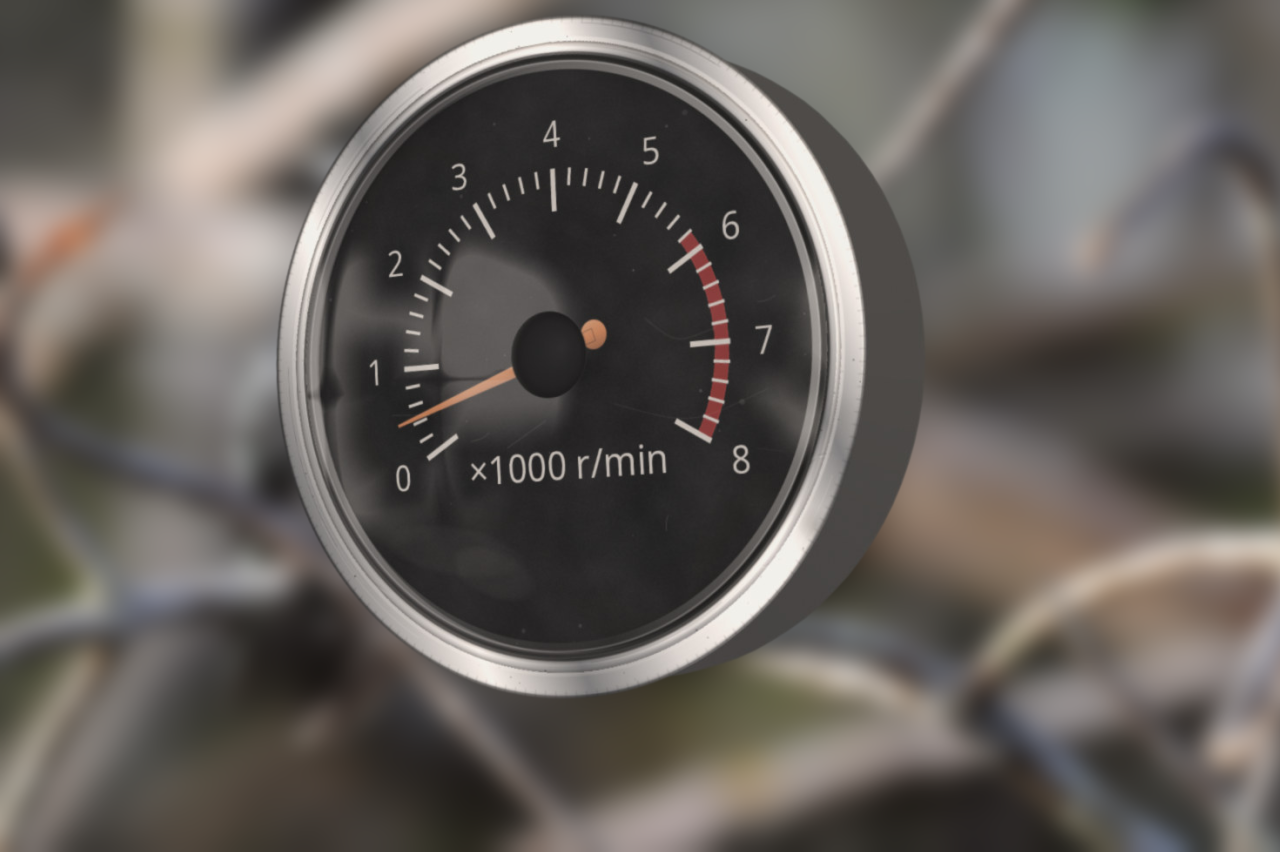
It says 400 rpm
